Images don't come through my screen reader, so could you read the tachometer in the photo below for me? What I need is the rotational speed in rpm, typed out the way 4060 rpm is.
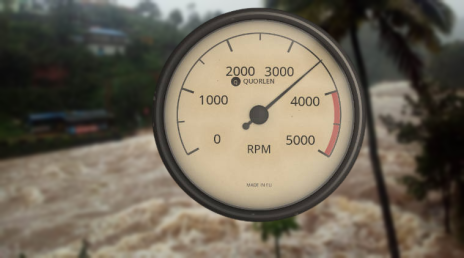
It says 3500 rpm
